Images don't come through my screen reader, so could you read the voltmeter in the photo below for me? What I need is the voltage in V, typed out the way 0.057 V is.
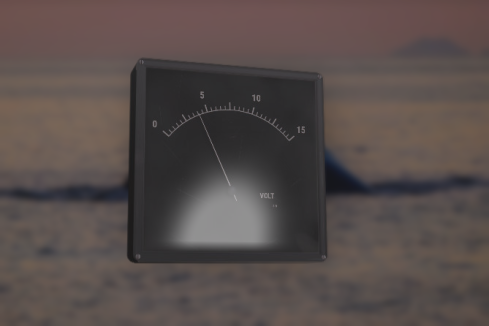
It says 4 V
